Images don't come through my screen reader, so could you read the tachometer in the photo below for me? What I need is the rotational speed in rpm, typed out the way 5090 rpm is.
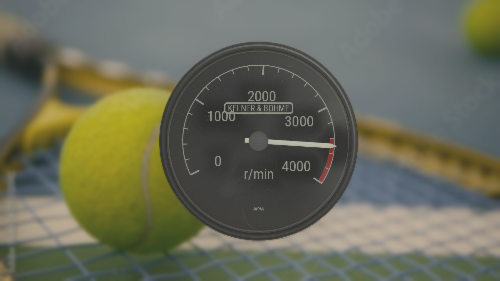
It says 3500 rpm
